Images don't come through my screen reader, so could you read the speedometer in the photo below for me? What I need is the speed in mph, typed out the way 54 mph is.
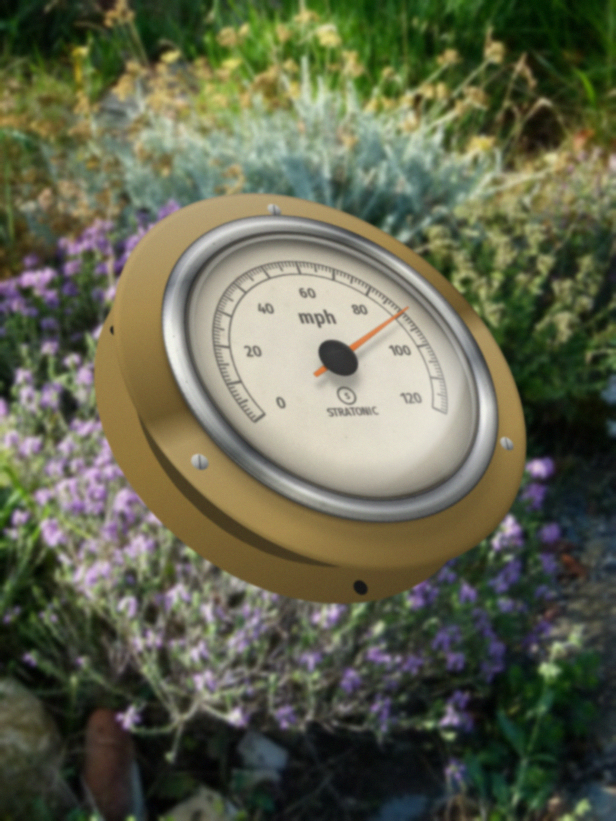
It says 90 mph
